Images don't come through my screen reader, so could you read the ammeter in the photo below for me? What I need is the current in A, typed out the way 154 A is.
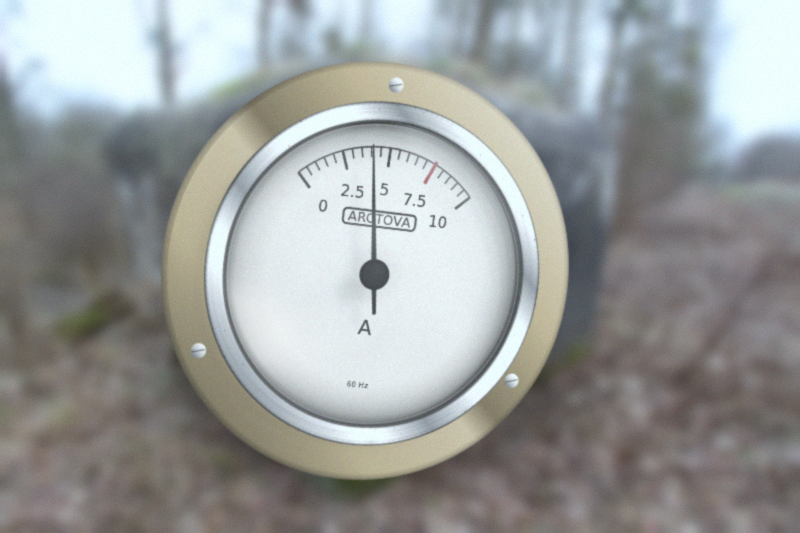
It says 4 A
